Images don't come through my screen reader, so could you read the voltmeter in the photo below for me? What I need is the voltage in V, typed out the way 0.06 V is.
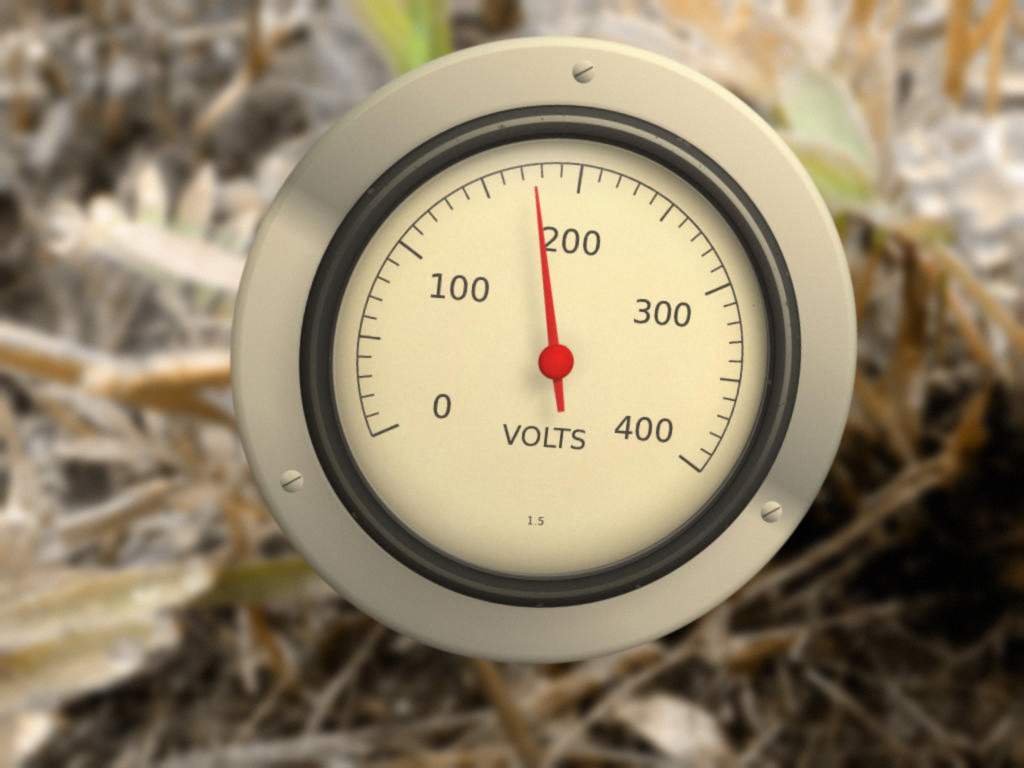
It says 175 V
